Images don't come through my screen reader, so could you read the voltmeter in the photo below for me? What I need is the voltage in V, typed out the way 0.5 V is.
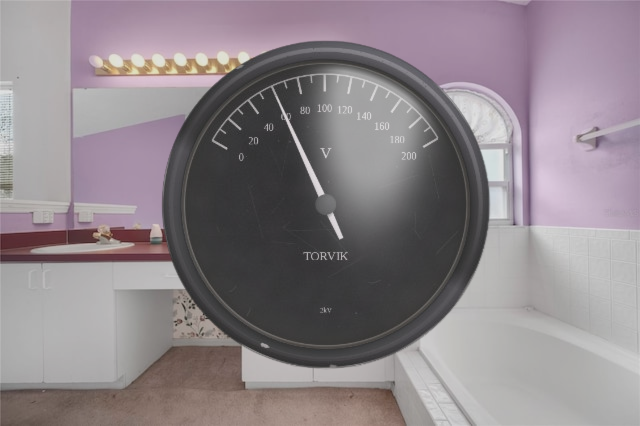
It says 60 V
